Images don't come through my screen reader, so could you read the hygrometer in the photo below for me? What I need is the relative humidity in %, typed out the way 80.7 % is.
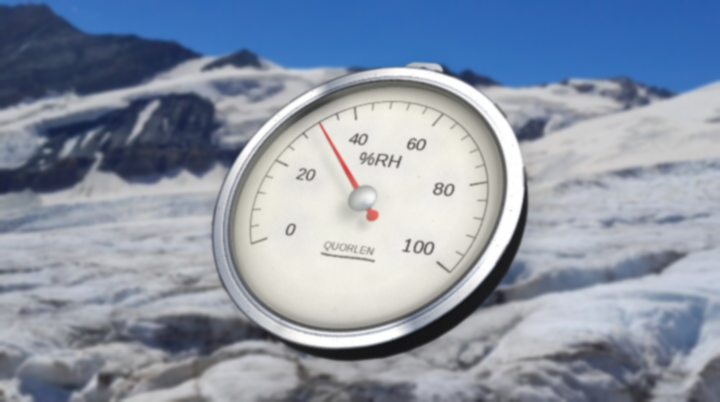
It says 32 %
